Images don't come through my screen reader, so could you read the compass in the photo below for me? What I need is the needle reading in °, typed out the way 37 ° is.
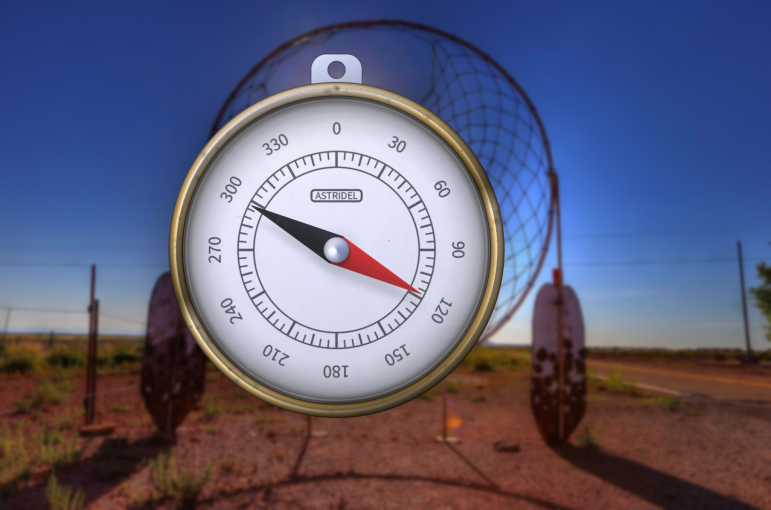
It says 117.5 °
